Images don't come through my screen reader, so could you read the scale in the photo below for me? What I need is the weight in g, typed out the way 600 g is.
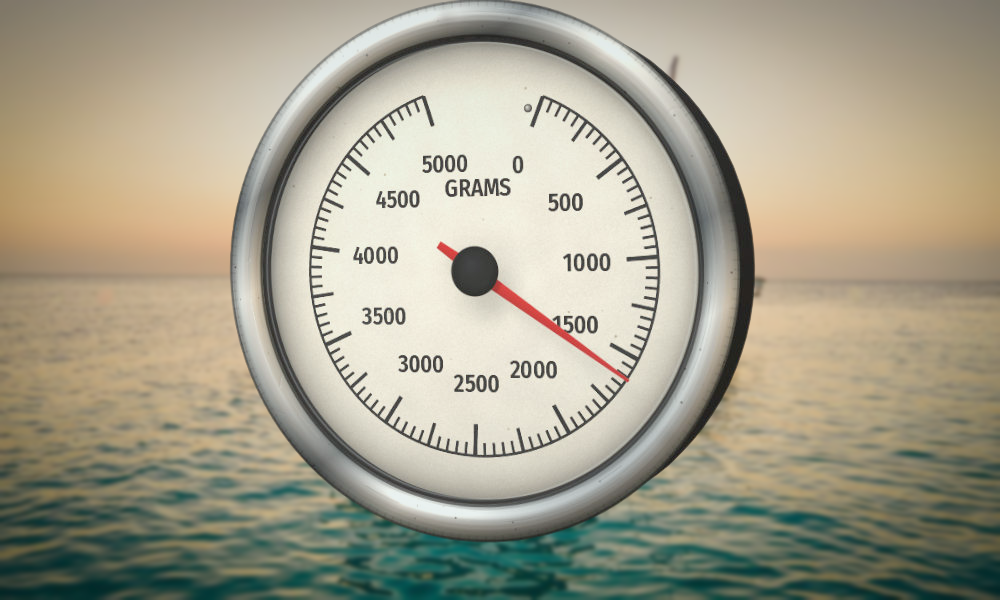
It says 1600 g
